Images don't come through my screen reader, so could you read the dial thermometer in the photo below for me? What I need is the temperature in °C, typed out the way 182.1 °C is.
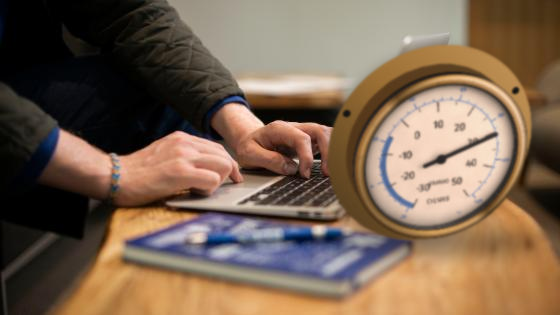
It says 30 °C
